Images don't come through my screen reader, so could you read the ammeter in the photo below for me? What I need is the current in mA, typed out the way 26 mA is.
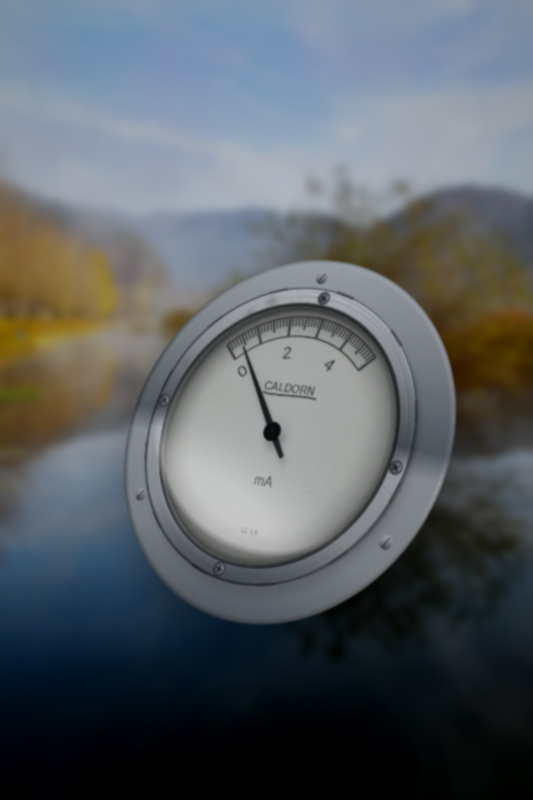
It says 0.5 mA
